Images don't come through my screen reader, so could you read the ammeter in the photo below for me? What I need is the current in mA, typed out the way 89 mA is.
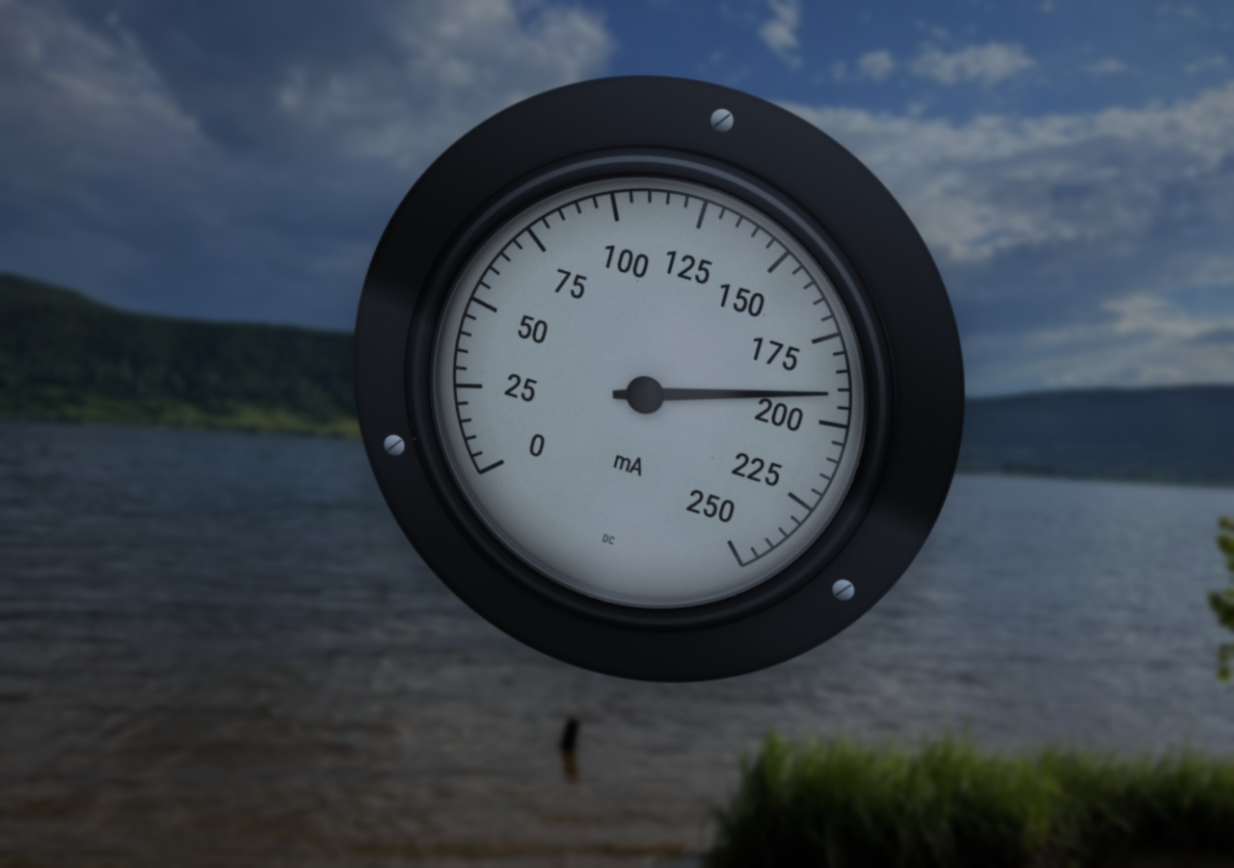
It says 190 mA
